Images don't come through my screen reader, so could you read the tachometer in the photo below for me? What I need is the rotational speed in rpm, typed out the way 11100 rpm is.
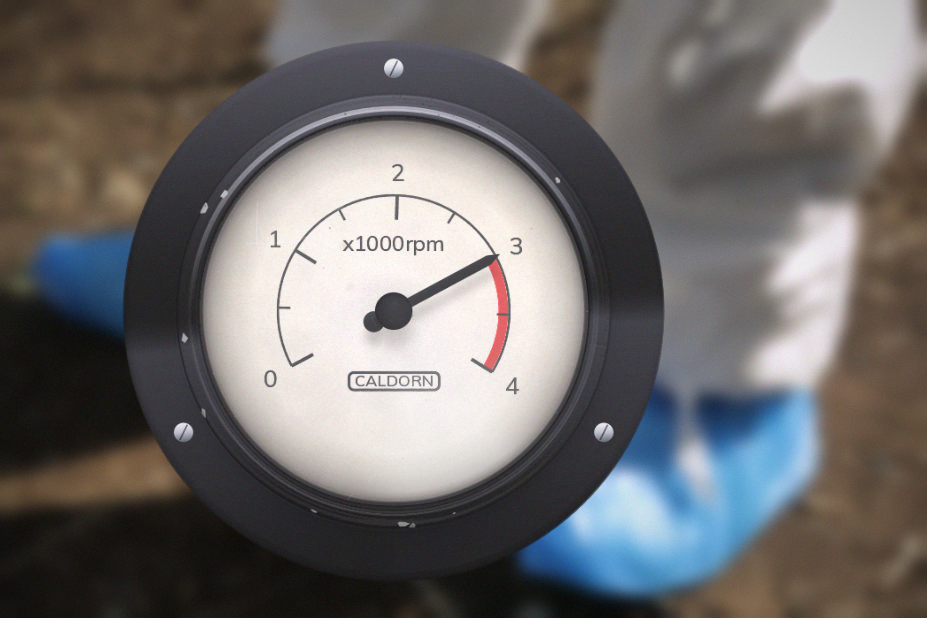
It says 3000 rpm
